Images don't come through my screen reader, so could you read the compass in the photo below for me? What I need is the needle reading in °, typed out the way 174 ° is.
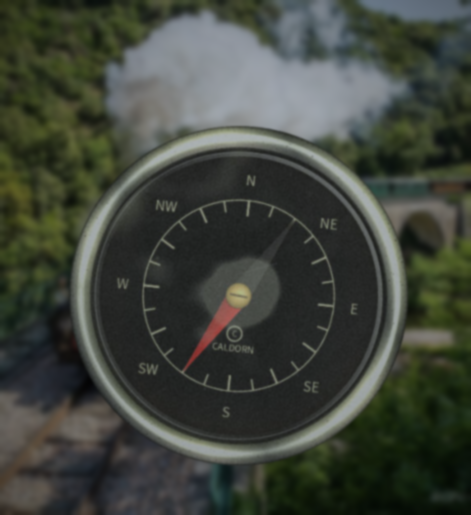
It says 210 °
